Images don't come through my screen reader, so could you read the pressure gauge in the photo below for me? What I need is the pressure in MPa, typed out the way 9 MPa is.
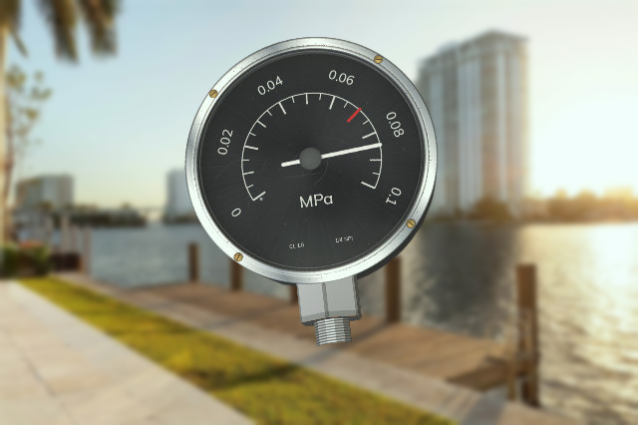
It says 0.085 MPa
